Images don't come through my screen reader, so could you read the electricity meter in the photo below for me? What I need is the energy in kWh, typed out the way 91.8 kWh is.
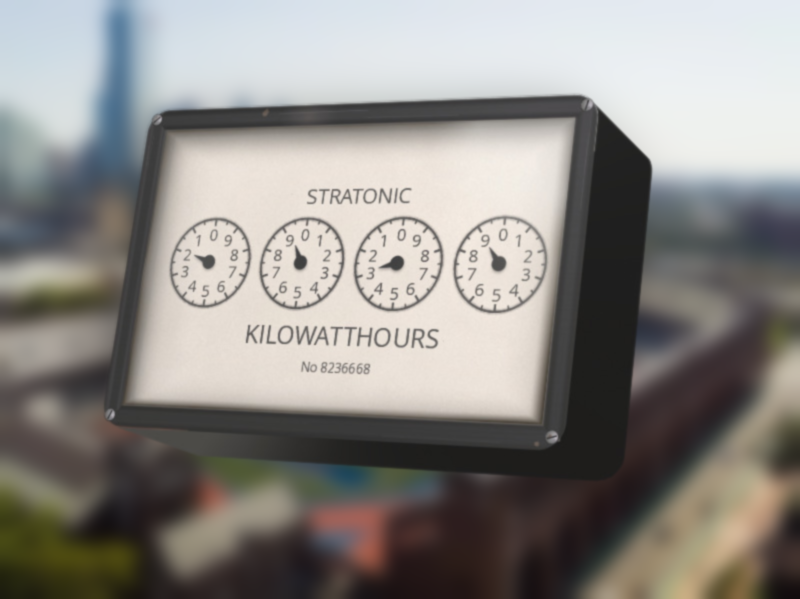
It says 1929 kWh
